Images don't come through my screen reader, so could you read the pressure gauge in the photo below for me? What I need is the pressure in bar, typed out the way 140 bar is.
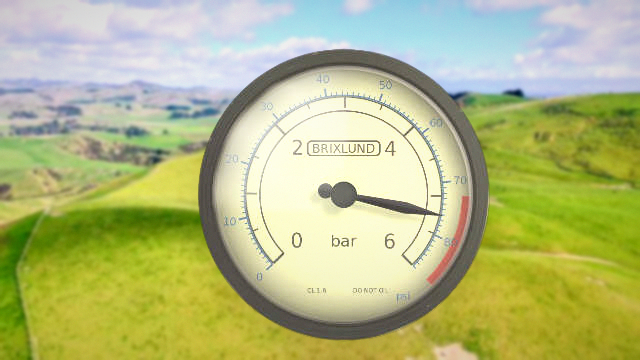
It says 5.25 bar
